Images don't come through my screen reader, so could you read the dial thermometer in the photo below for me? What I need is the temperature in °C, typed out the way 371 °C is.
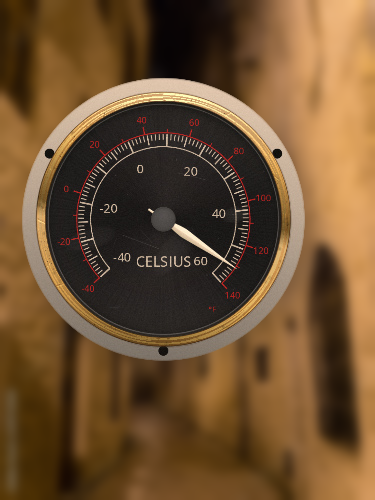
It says 55 °C
